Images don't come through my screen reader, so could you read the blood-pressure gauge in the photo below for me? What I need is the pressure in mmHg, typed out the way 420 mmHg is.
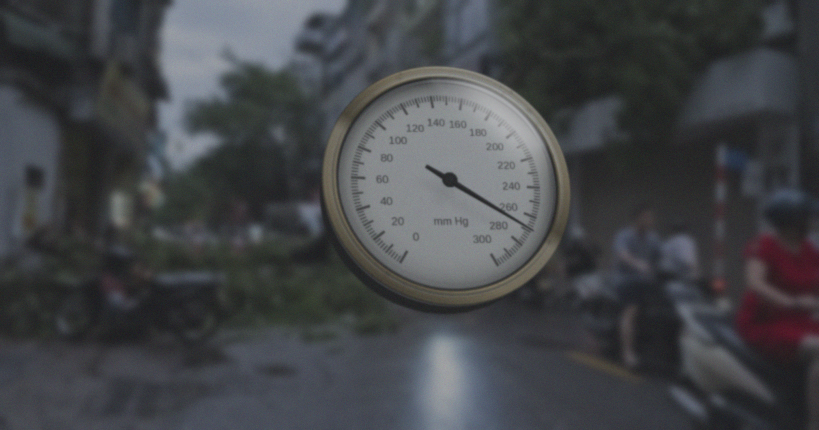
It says 270 mmHg
